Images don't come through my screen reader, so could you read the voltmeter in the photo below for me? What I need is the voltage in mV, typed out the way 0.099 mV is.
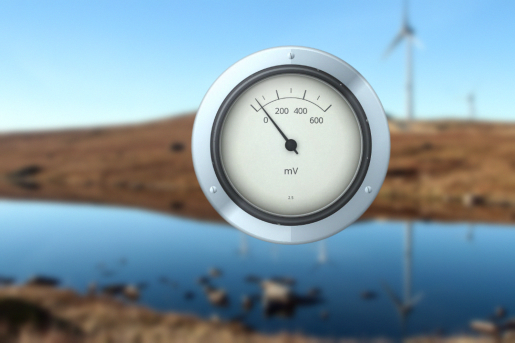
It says 50 mV
